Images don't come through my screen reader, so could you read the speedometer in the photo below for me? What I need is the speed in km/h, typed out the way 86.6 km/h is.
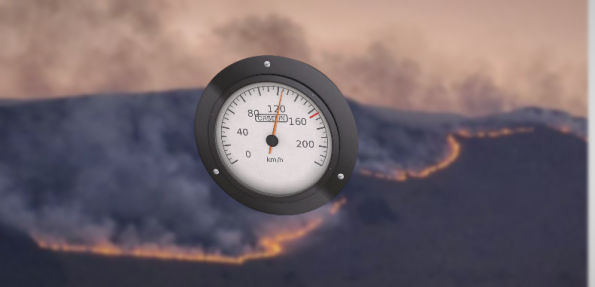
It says 125 km/h
